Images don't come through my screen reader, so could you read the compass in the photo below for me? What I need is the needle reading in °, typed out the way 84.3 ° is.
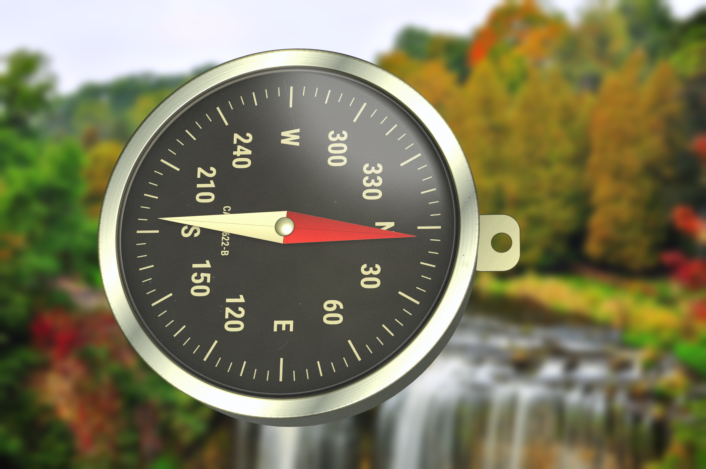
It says 5 °
